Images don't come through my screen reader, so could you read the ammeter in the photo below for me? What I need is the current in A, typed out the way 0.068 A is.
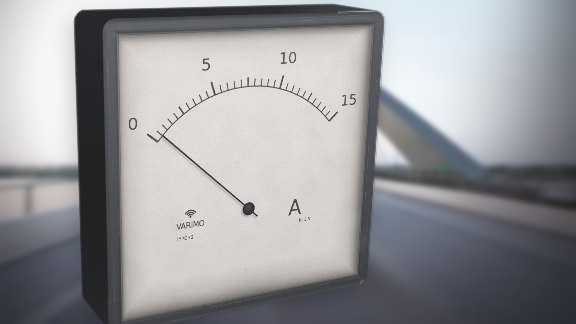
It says 0.5 A
